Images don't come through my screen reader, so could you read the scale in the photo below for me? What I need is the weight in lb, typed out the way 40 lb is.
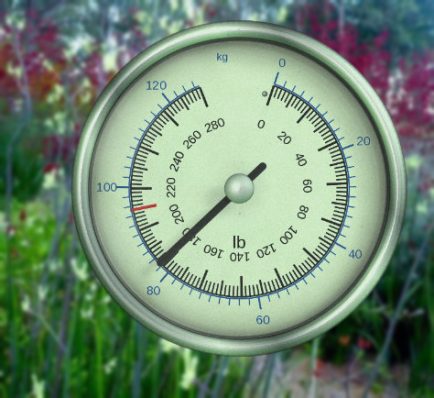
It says 182 lb
